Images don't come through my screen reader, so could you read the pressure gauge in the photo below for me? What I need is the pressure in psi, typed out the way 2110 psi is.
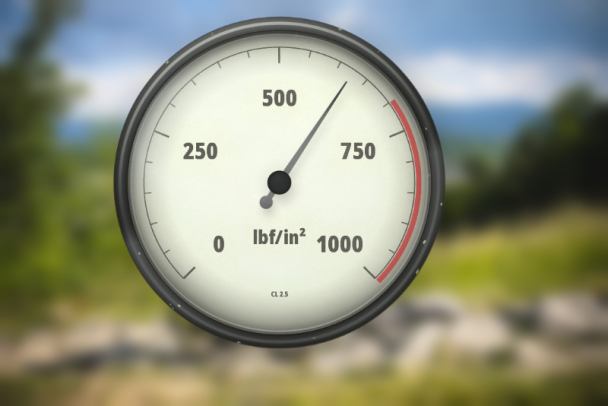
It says 625 psi
